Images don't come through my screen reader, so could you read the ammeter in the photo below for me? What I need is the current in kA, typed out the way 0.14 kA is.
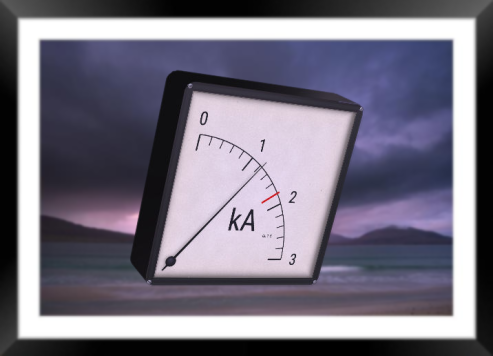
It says 1.2 kA
